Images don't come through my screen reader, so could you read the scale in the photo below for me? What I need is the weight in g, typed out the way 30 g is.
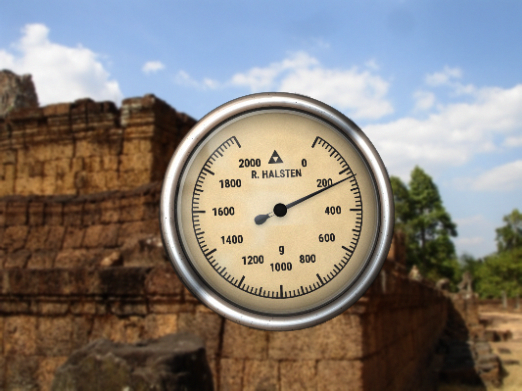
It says 240 g
